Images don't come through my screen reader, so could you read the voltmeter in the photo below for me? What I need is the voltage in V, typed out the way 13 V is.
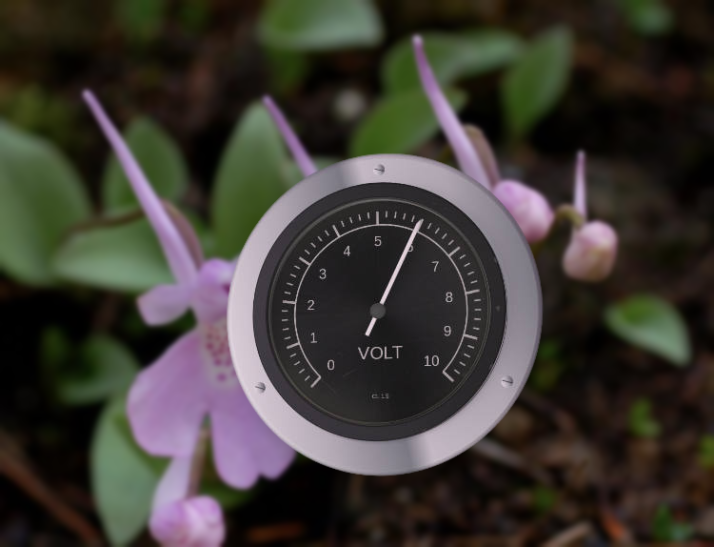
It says 6 V
